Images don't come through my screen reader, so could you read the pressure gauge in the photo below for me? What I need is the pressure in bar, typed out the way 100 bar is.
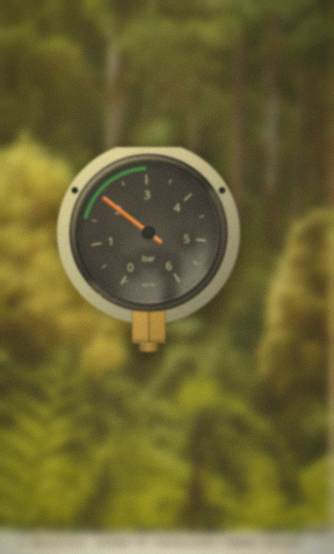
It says 2 bar
